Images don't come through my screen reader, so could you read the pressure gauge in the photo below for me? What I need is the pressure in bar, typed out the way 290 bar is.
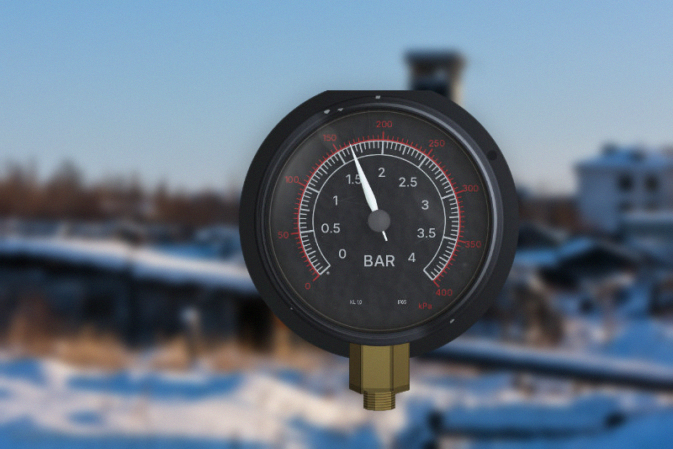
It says 1.65 bar
